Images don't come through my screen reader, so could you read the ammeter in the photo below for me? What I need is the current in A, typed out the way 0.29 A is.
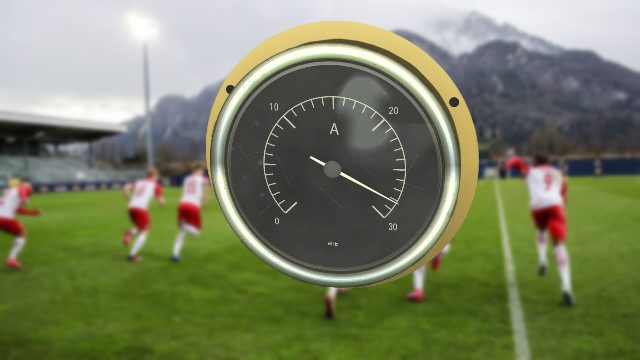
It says 28 A
